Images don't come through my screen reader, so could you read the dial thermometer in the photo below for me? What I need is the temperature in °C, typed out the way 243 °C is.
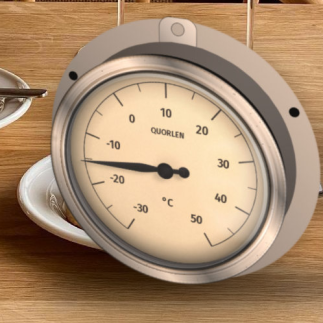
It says -15 °C
